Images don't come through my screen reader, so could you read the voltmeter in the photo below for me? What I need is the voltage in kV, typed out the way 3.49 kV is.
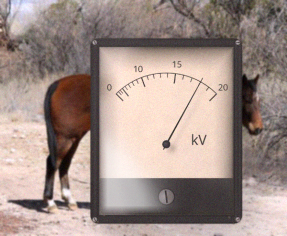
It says 18 kV
